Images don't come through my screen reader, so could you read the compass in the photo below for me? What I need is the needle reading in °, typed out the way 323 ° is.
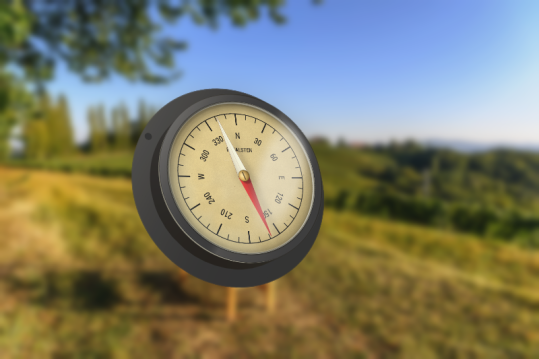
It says 160 °
